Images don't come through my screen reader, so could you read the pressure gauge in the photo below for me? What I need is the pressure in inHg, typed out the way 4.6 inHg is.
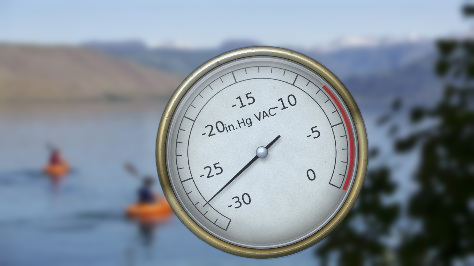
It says -27.5 inHg
